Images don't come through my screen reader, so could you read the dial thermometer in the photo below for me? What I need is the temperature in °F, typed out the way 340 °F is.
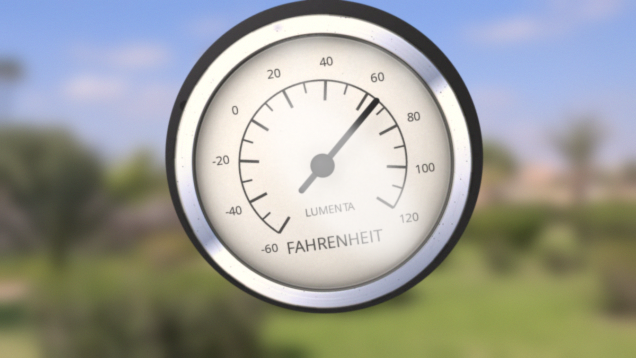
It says 65 °F
